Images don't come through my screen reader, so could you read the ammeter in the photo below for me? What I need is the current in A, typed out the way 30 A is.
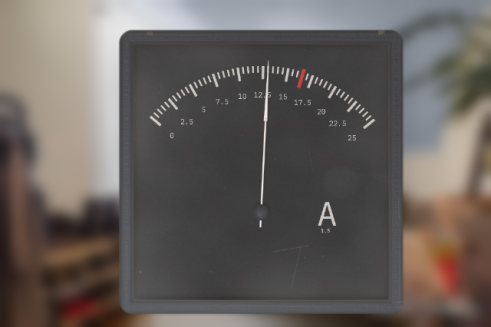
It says 13 A
